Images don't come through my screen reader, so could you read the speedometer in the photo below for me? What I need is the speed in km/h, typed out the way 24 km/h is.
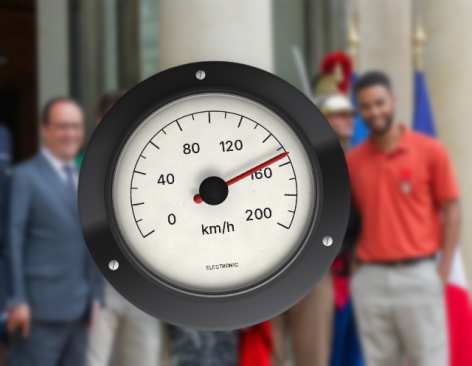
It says 155 km/h
